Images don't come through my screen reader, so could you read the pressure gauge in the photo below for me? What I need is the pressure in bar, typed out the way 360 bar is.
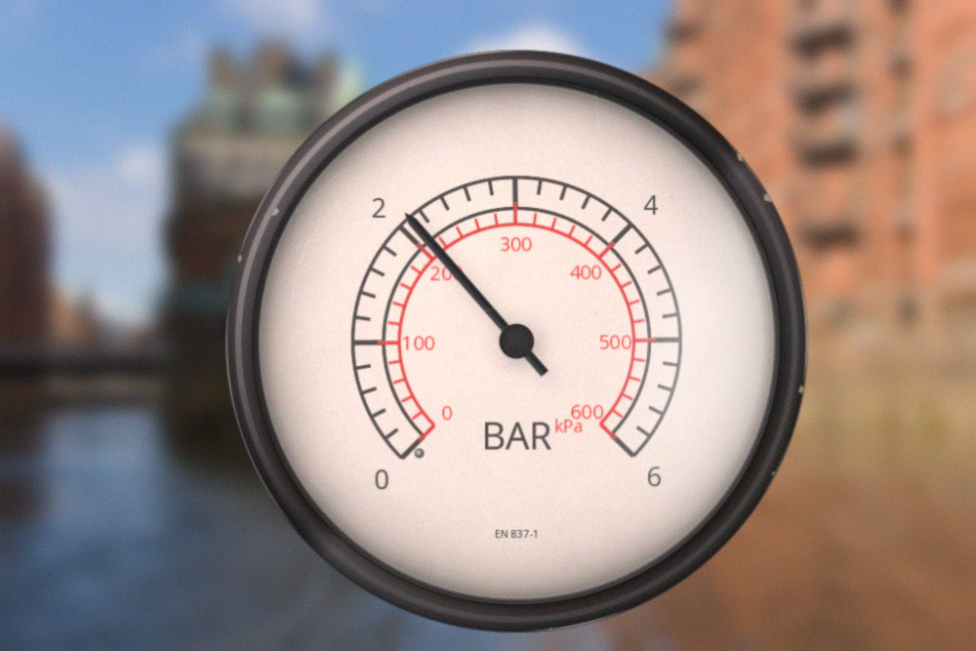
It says 2.1 bar
